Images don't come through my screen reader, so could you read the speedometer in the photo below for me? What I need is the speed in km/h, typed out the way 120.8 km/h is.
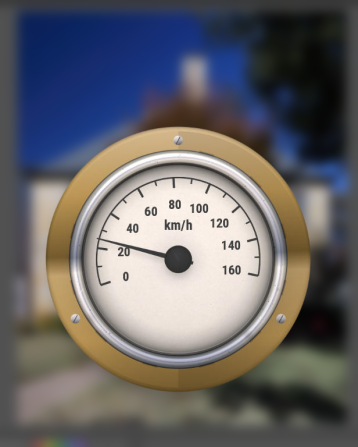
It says 25 km/h
